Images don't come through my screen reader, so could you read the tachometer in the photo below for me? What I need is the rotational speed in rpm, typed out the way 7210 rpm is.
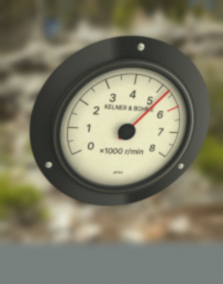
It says 5250 rpm
